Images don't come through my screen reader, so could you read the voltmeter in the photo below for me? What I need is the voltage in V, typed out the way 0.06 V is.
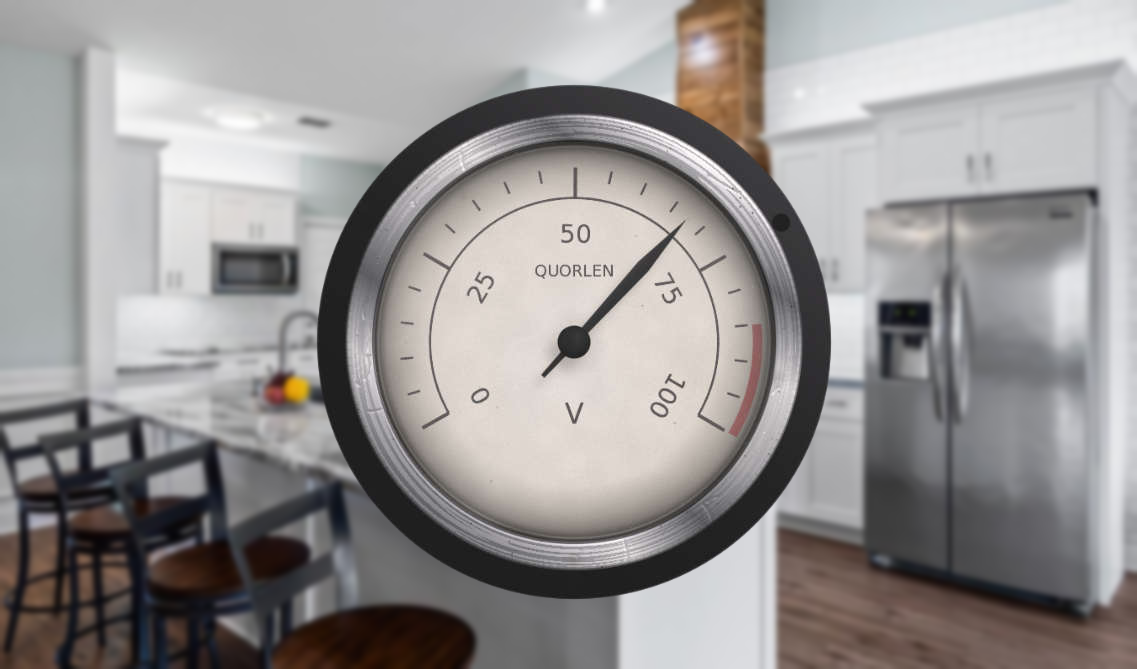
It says 67.5 V
